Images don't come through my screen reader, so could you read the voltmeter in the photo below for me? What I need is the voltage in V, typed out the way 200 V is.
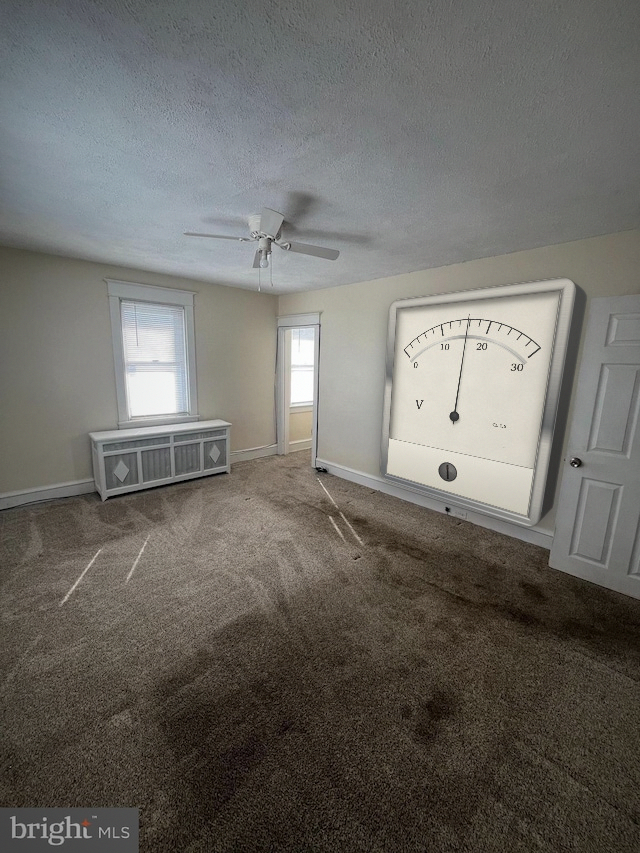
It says 16 V
